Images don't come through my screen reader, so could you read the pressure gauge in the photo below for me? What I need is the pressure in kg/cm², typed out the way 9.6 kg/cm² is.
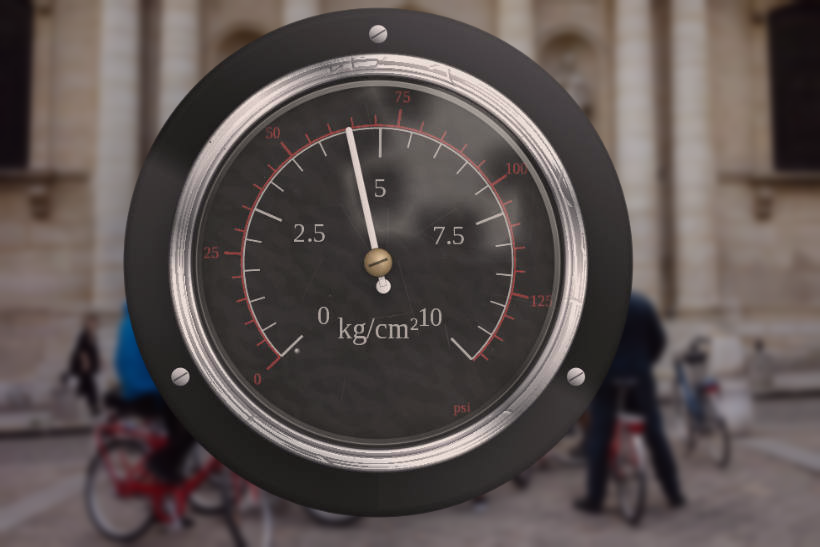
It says 4.5 kg/cm²
